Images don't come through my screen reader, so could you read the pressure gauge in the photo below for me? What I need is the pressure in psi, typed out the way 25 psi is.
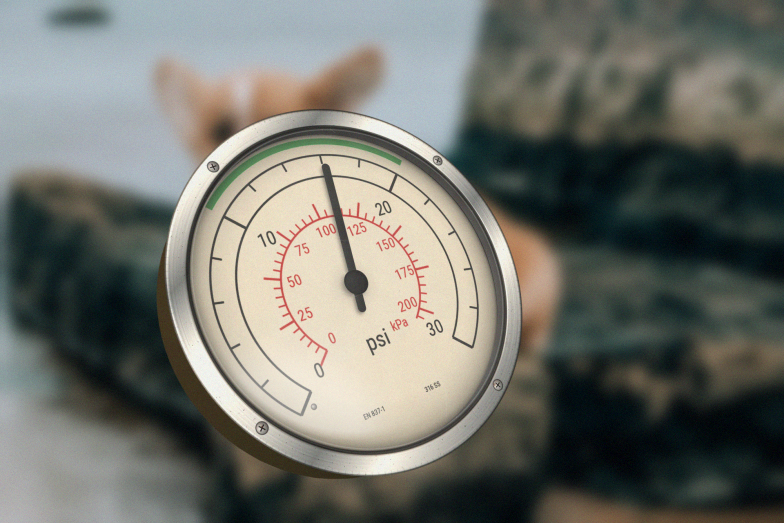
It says 16 psi
